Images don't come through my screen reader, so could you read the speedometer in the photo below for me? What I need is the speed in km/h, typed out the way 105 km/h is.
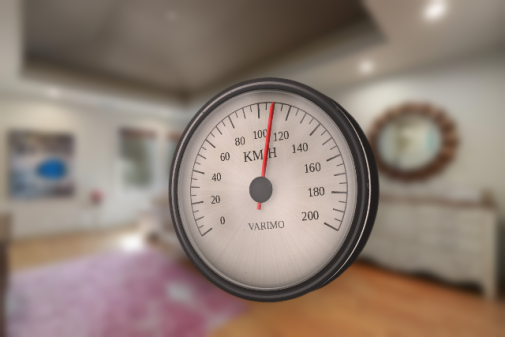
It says 110 km/h
